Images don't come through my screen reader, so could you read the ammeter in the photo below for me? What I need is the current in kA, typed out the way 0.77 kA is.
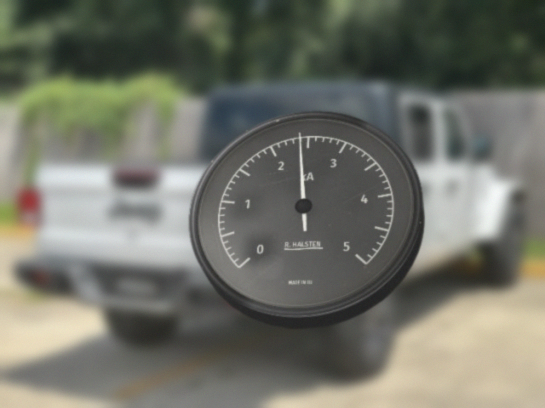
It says 2.4 kA
